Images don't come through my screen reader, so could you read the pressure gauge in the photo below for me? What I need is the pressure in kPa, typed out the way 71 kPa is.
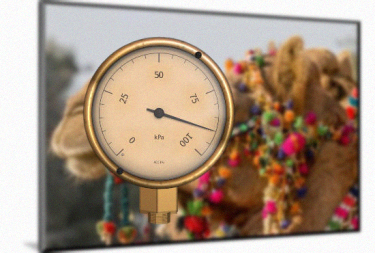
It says 90 kPa
